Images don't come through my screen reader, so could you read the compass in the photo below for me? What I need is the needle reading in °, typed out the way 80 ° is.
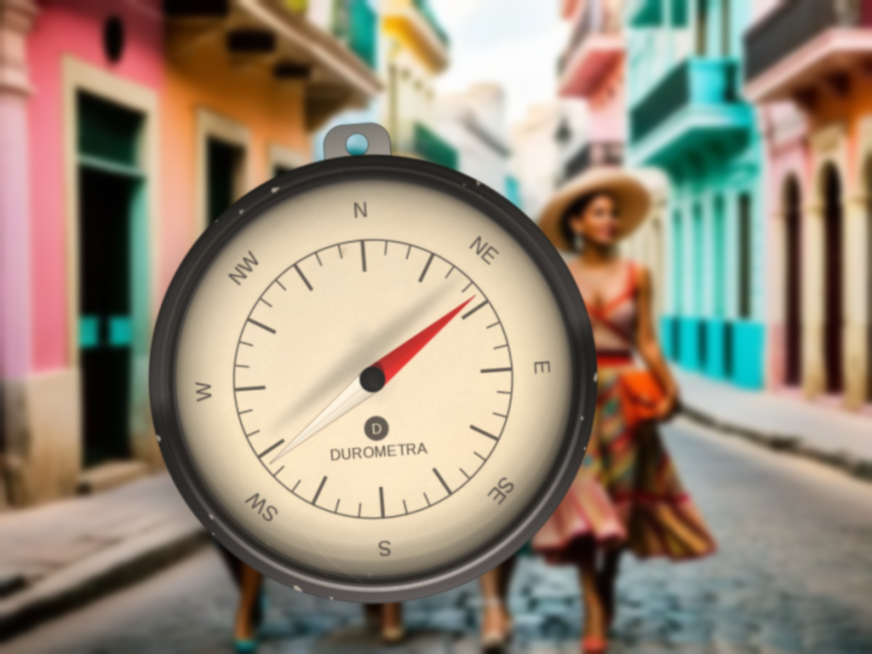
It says 55 °
